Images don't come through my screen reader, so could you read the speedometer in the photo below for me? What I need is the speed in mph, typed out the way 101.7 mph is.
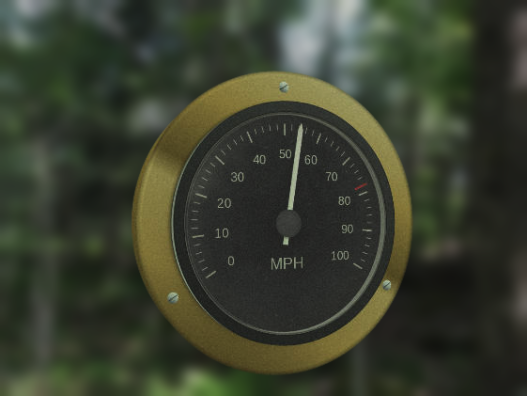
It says 54 mph
